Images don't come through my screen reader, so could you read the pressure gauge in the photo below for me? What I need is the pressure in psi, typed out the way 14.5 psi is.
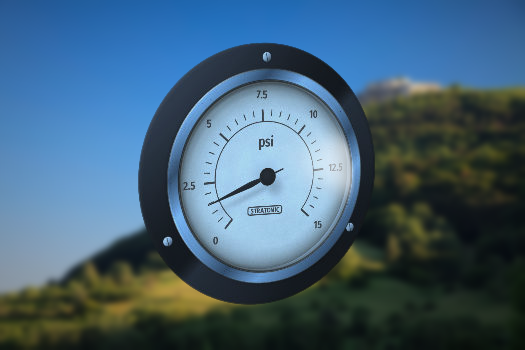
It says 1.5 psi
